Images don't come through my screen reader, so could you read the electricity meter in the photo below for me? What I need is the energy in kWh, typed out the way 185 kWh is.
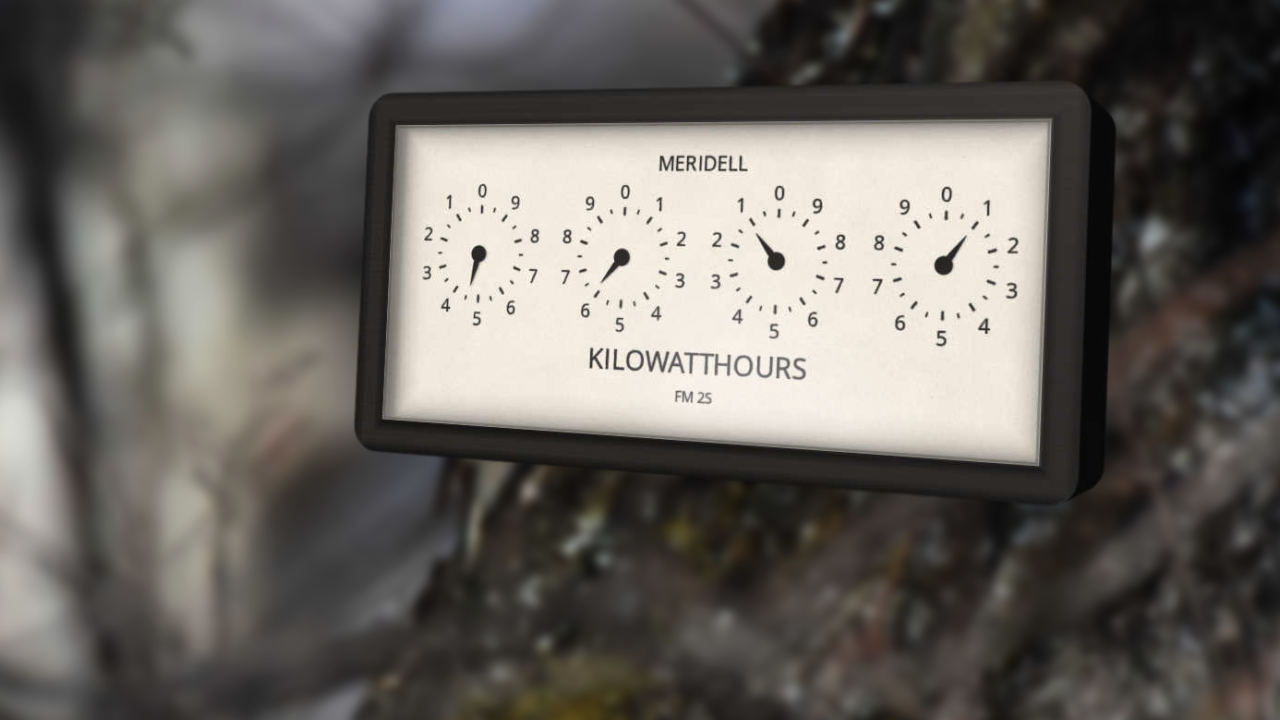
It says 4611 kWh
